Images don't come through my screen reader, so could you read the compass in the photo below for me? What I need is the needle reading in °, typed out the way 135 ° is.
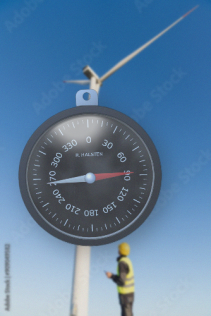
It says 85 °
